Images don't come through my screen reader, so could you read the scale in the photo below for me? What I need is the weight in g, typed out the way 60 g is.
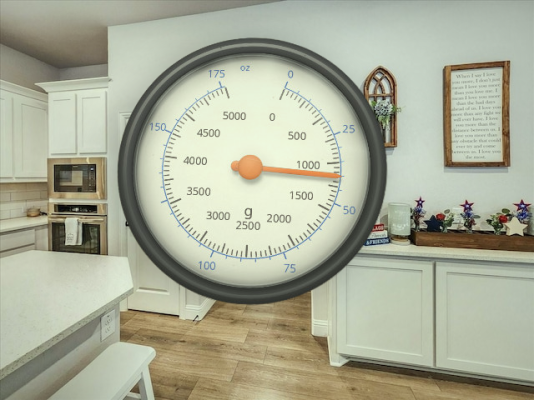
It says 1150 g
